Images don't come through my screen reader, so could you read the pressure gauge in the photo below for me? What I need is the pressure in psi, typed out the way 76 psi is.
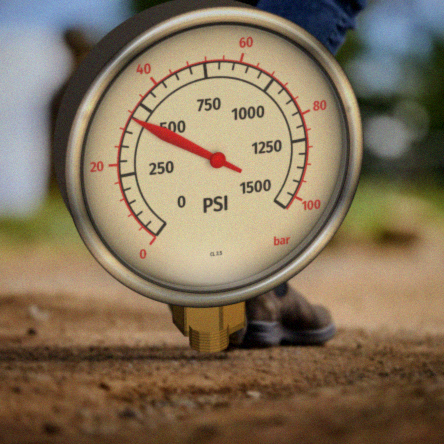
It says 450 psi
